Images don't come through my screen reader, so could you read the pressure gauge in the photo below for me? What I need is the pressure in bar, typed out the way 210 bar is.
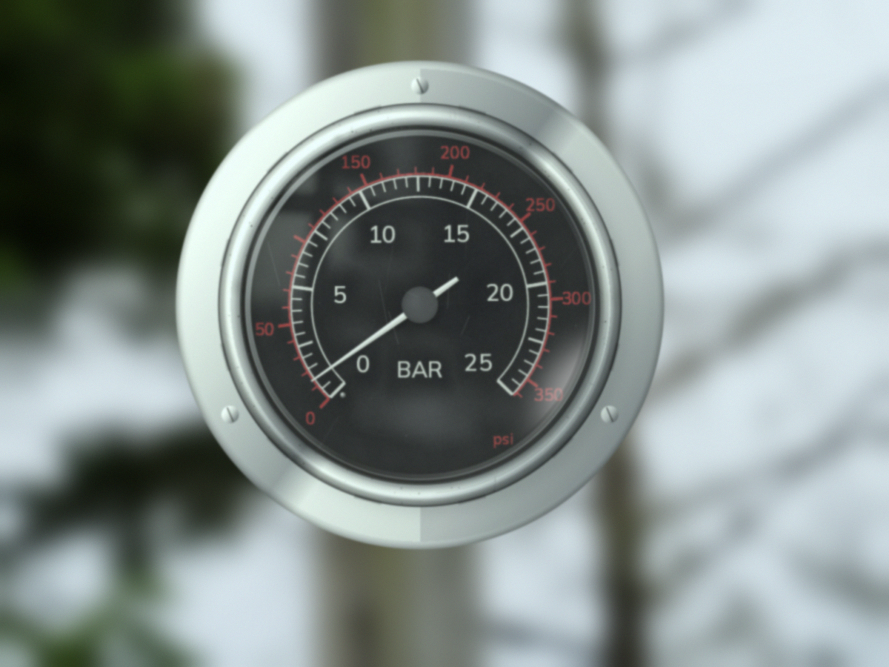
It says 1 bar
